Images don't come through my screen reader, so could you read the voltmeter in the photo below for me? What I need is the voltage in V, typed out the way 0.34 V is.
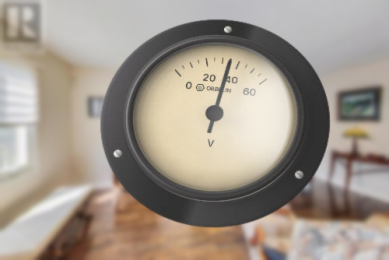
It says 35 V
